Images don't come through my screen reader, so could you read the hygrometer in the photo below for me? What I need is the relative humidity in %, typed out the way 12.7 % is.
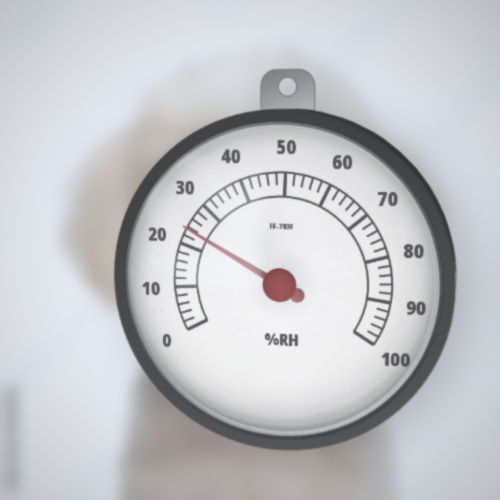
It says 24 %
